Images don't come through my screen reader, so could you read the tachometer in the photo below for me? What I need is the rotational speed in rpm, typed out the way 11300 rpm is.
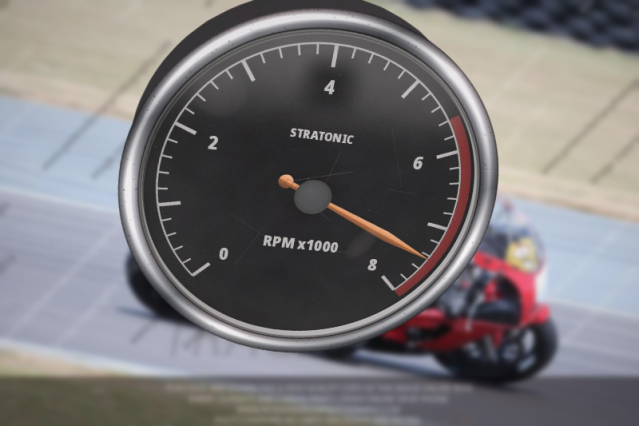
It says 7400 rpm
